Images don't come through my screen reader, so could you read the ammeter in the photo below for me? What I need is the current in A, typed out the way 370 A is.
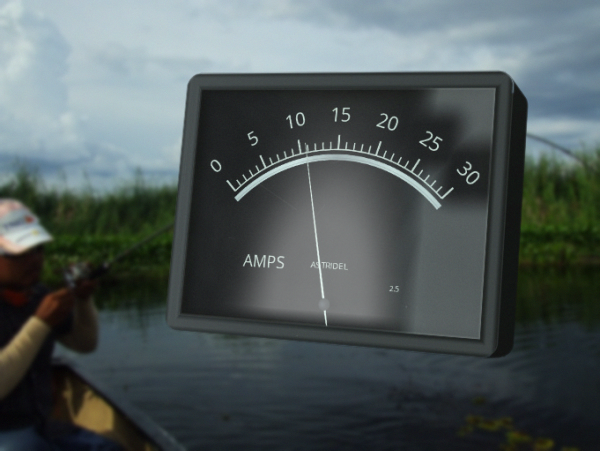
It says 11 A
